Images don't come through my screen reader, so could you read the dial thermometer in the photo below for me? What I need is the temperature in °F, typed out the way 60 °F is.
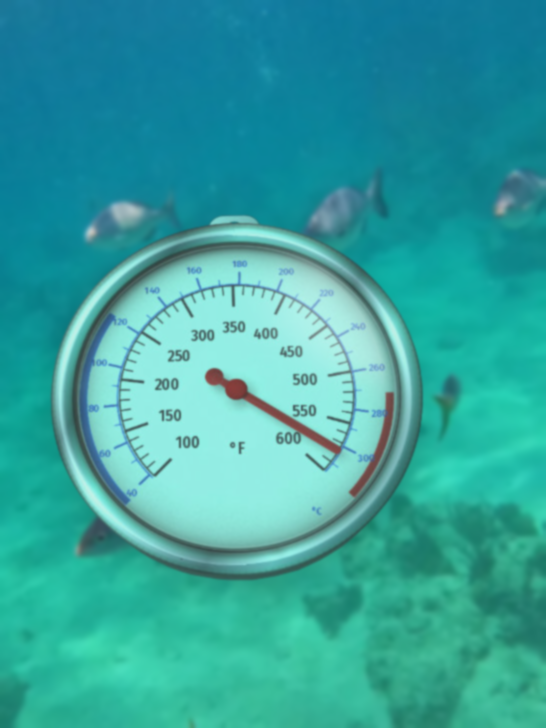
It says 580 °F
